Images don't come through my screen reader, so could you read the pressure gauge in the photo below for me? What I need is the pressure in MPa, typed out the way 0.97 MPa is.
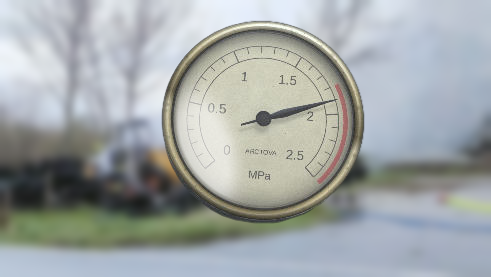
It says 1.9 MPa
